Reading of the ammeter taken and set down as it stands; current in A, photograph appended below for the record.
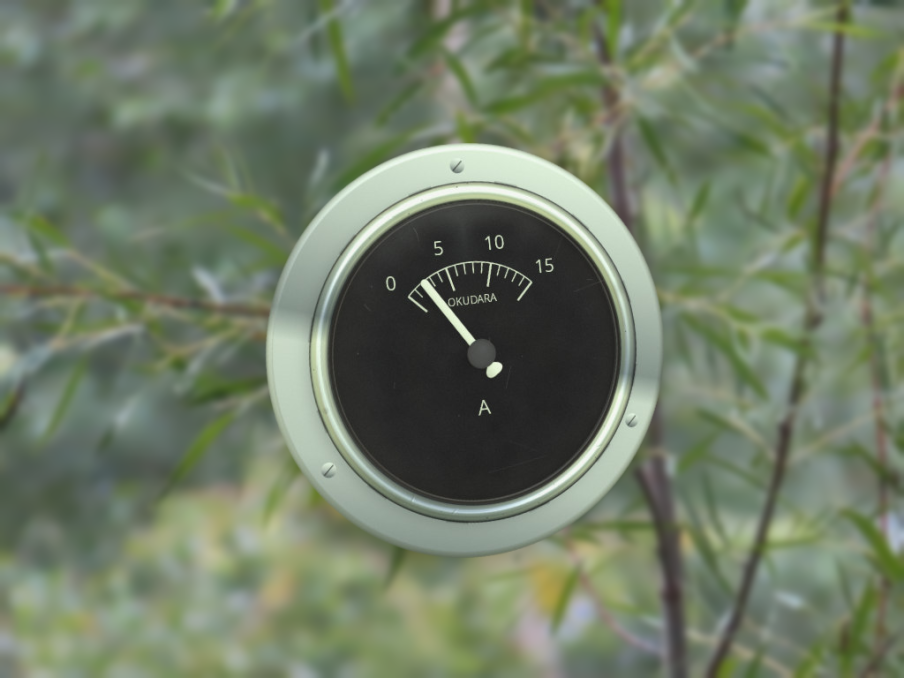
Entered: 2 A
